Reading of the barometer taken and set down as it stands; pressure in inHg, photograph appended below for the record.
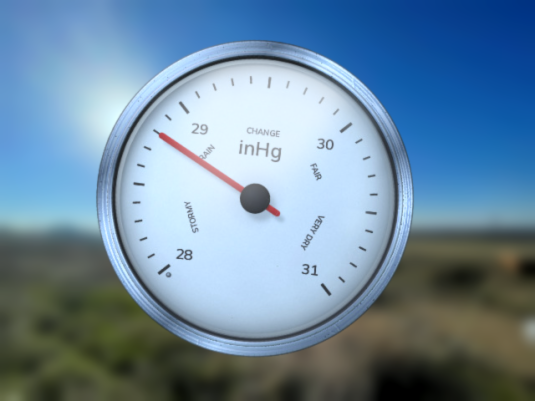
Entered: 28.8 inHg
